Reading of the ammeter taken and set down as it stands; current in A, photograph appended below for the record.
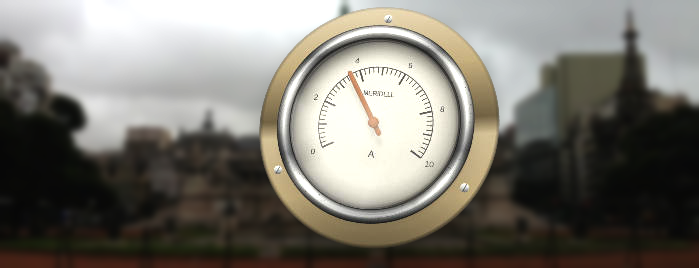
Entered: 3.6 A
